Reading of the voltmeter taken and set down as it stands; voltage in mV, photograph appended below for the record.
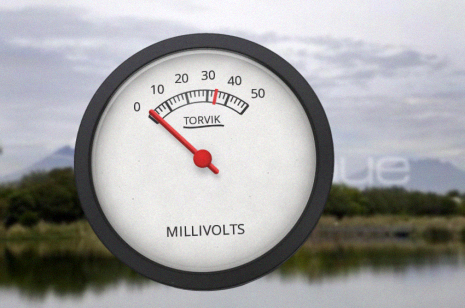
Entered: 2 mV
